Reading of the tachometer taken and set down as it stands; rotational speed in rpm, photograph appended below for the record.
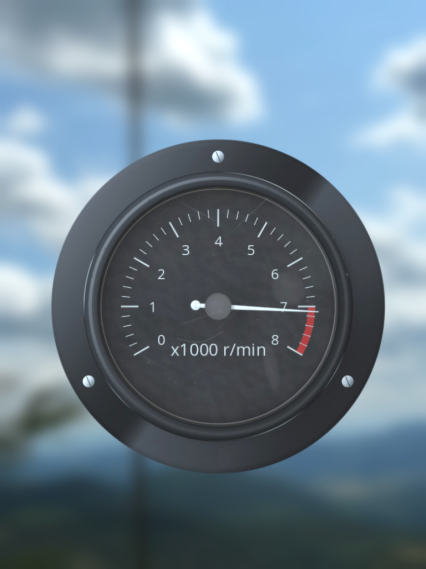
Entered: 7100 rpm
